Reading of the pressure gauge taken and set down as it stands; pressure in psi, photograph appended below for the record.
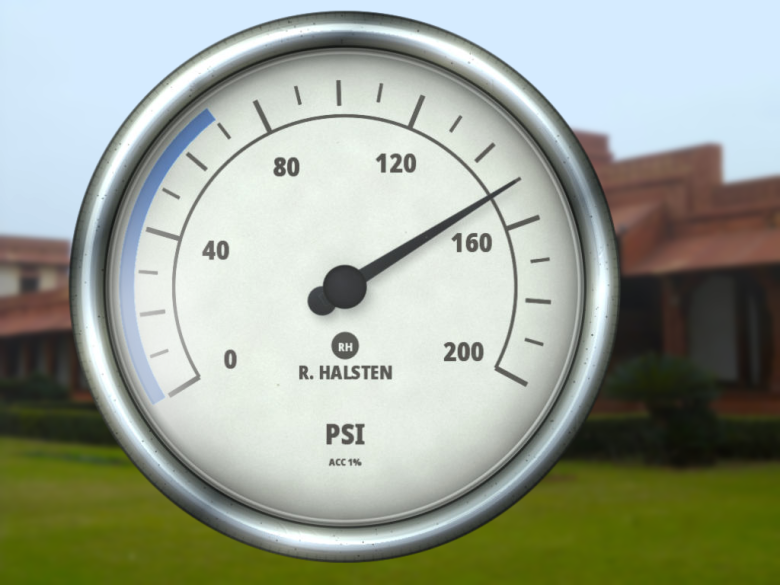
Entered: 150 psi
